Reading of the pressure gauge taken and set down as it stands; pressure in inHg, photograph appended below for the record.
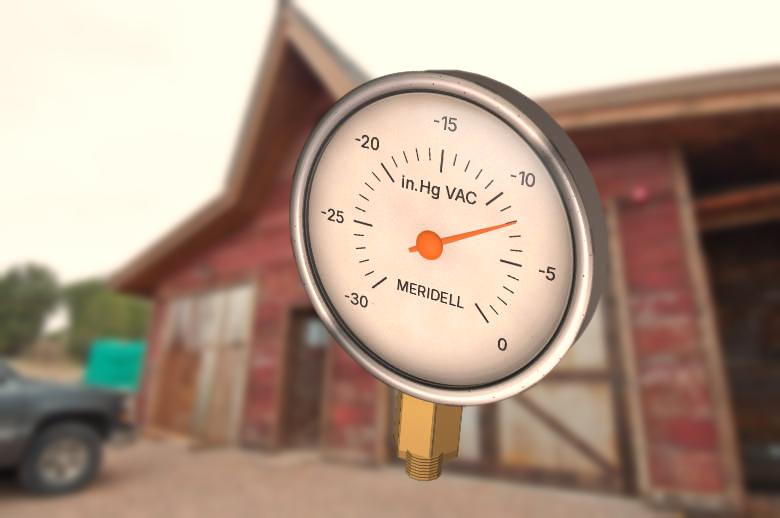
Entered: -8 inHg
